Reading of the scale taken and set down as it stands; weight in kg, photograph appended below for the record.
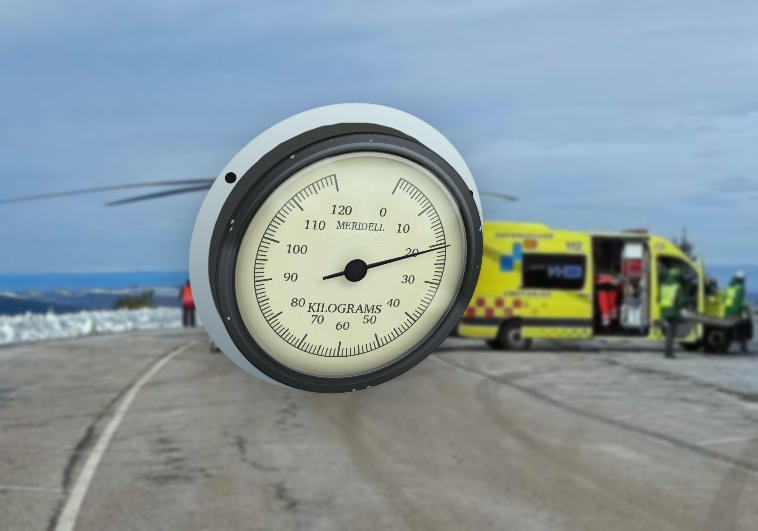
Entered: 20 kg
